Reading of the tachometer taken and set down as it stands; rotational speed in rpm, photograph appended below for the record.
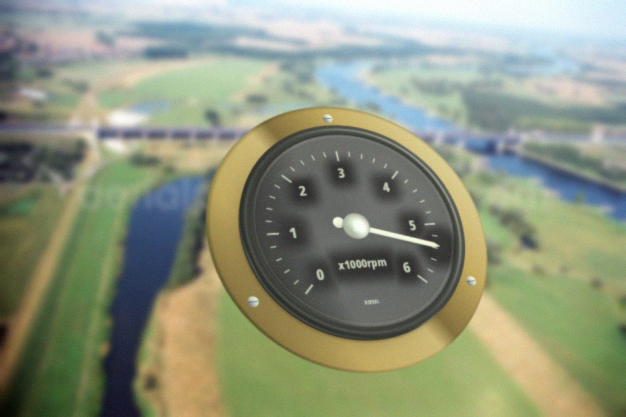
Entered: 5400 rpm
